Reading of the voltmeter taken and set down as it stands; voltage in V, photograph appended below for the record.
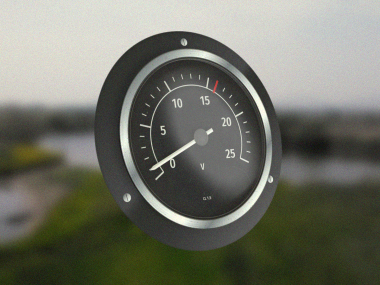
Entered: 1 V
